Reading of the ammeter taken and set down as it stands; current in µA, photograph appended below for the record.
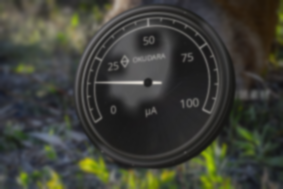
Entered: 15 µA
